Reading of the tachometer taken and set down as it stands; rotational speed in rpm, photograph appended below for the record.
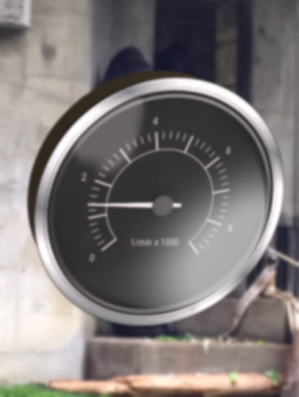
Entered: 1400 rpm
